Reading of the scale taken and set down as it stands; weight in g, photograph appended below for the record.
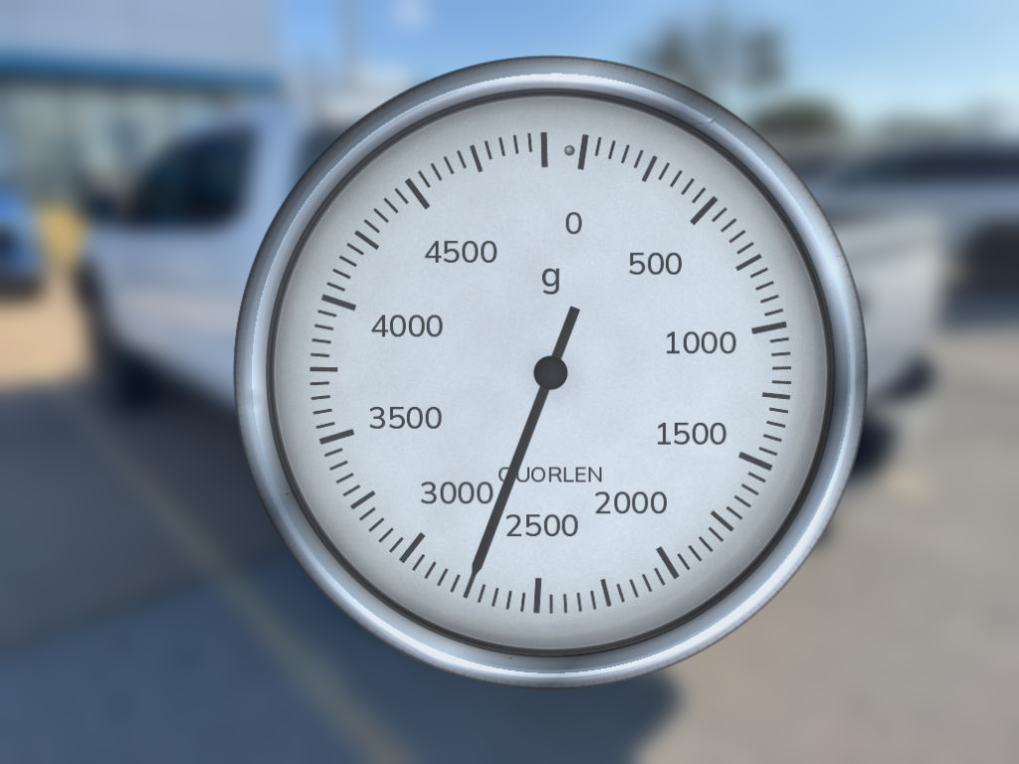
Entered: 2750 g
